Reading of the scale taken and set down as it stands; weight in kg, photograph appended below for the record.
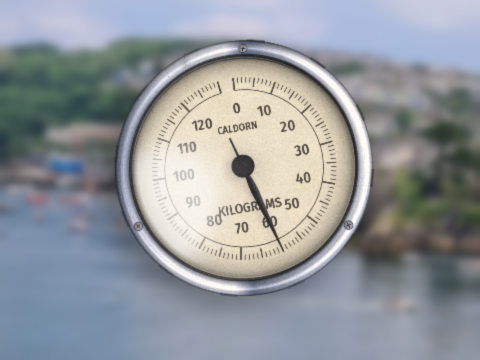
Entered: 60 kg
